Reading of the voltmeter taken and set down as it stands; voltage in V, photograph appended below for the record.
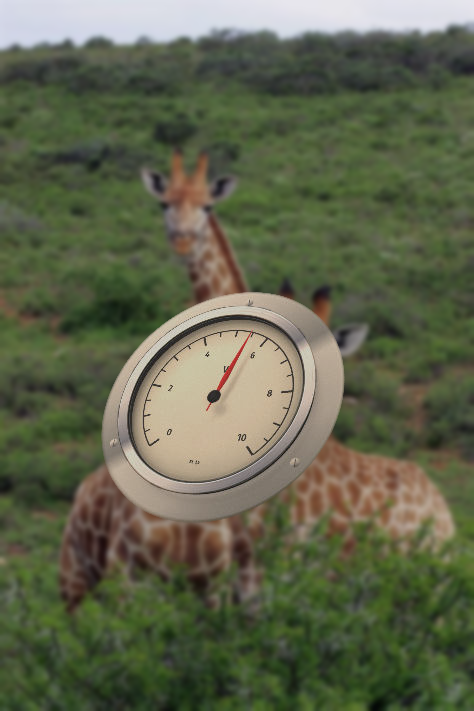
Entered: 5.5 V
